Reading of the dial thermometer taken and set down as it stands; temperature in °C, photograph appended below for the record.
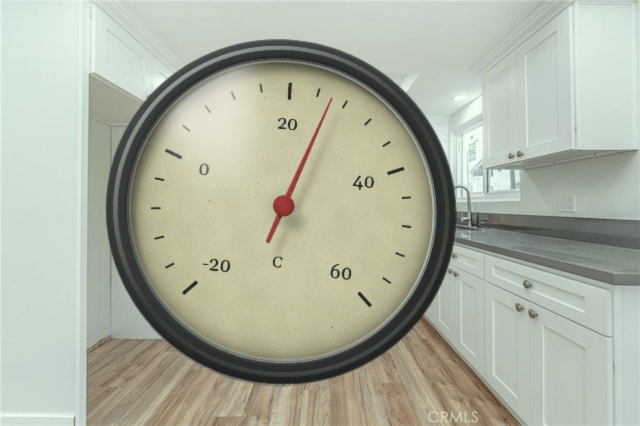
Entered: 26 °C
